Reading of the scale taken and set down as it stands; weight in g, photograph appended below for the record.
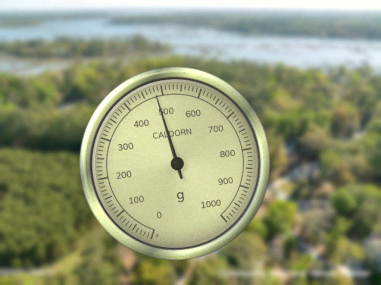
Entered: 480 g
